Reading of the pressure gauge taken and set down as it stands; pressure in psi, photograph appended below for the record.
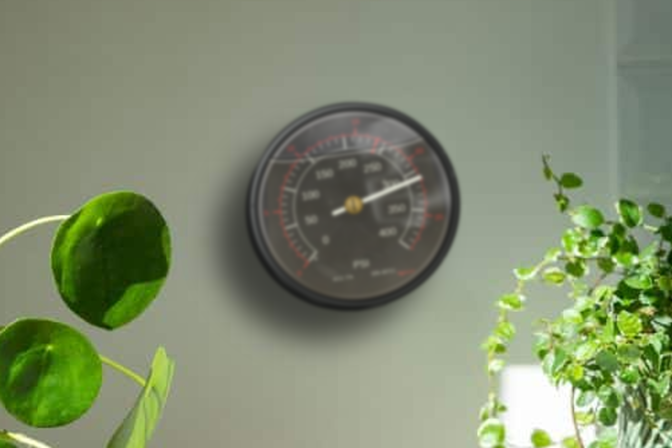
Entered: 310 psi
